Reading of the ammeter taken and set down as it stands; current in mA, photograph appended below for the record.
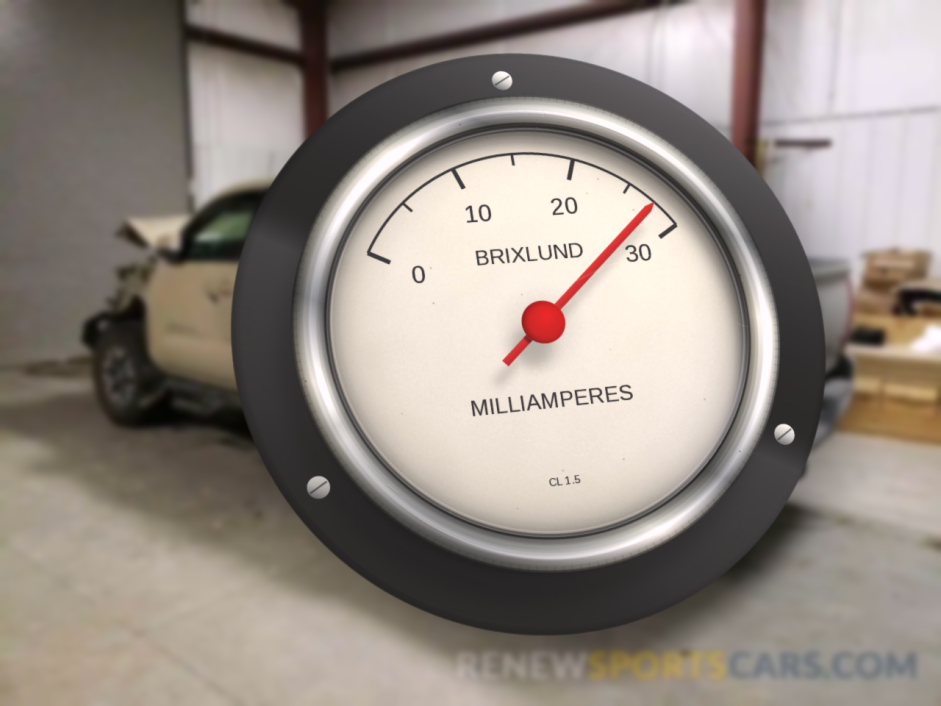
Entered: 27.5 mA
